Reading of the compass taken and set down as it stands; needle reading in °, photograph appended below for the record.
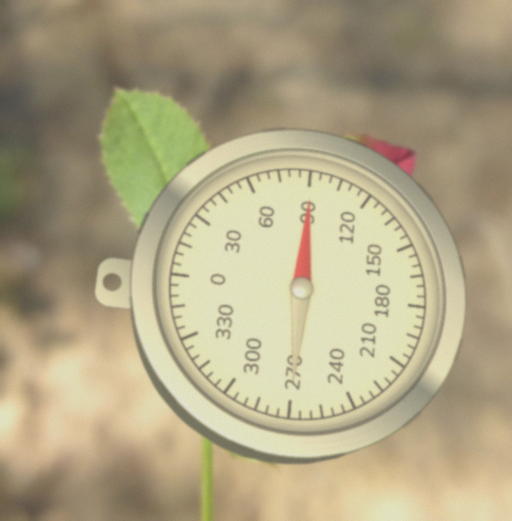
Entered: 90 °
